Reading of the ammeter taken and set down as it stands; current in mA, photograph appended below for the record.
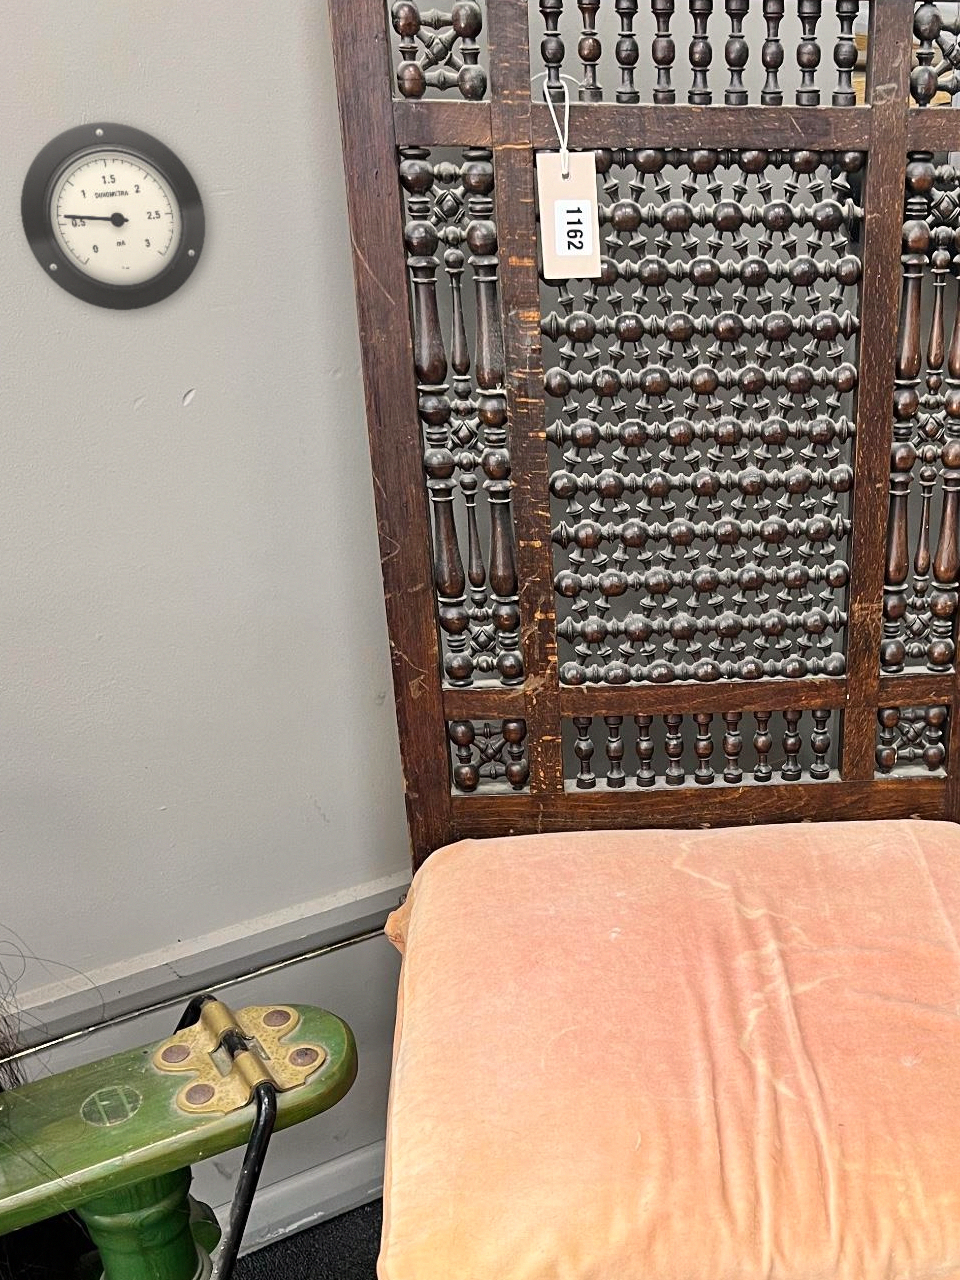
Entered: 0.6 mA
